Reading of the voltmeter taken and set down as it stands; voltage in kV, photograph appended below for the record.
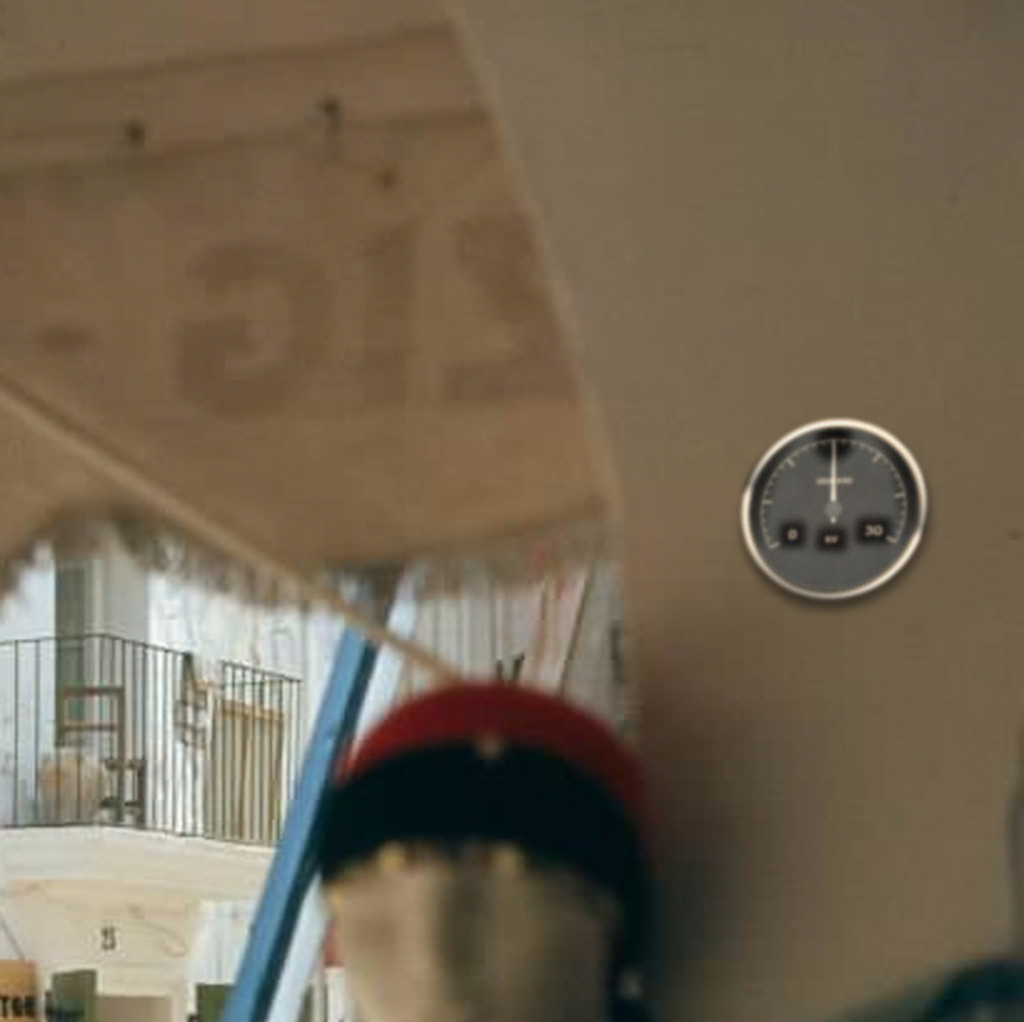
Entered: 15 kV
